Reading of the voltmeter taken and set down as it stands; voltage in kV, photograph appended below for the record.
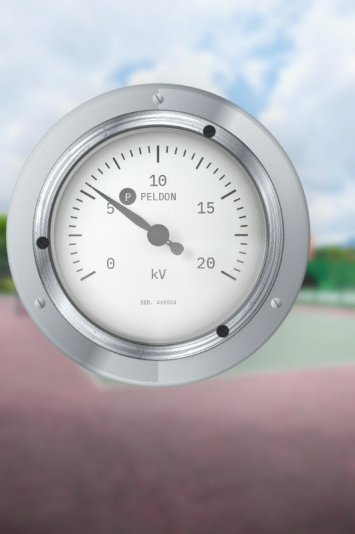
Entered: 5.5 kV
